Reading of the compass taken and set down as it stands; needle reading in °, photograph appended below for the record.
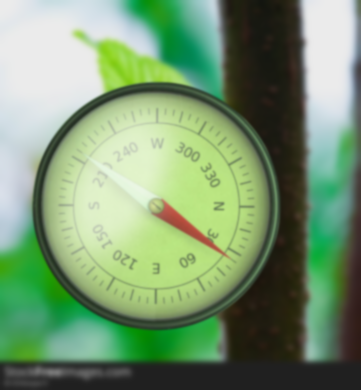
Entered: 35 °
